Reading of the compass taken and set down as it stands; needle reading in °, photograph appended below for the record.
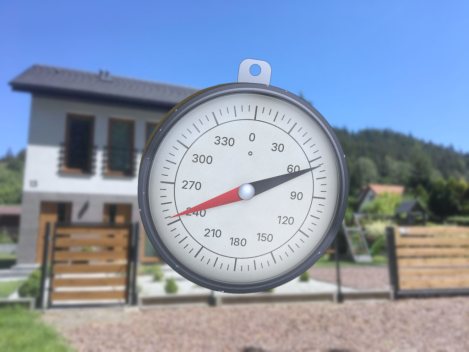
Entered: 245 °
